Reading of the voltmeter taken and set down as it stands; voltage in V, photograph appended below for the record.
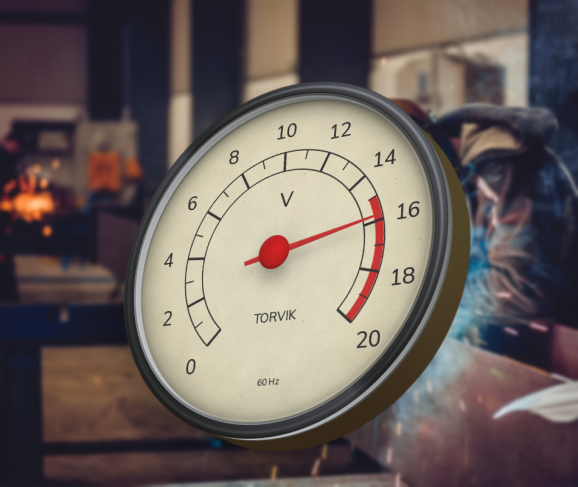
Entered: 16 V
